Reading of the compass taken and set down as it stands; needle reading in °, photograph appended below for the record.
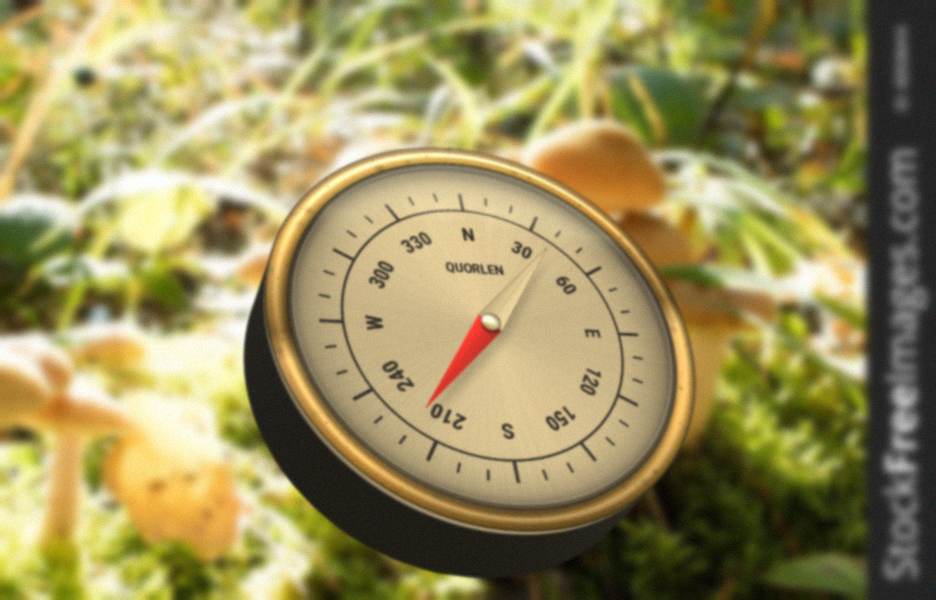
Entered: 220 °
